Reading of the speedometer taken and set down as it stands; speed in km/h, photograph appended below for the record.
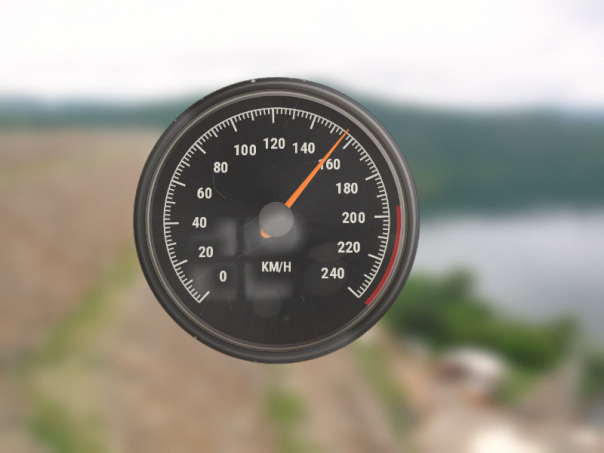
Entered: 156 km/h
